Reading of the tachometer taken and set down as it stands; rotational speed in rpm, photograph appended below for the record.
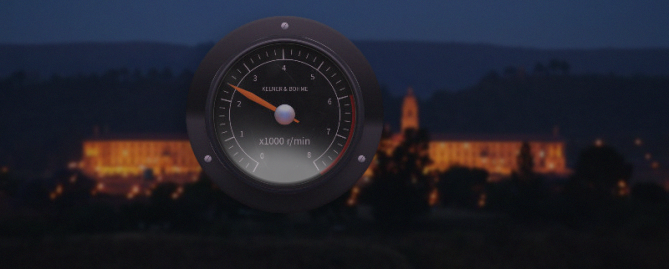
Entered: 2400 rpm
